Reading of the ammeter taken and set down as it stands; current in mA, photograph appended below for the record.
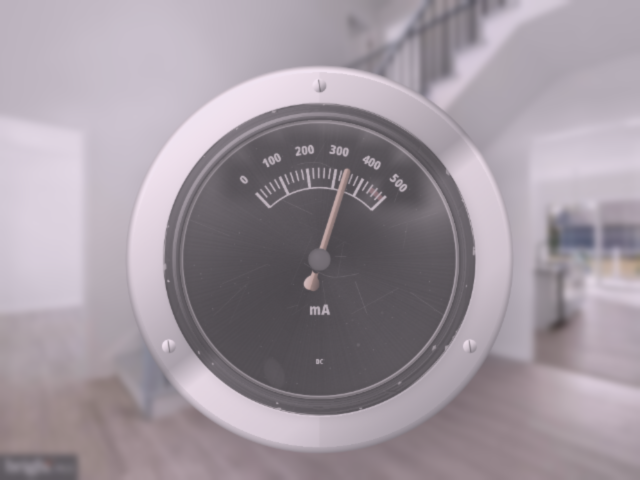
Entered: 340 mA
